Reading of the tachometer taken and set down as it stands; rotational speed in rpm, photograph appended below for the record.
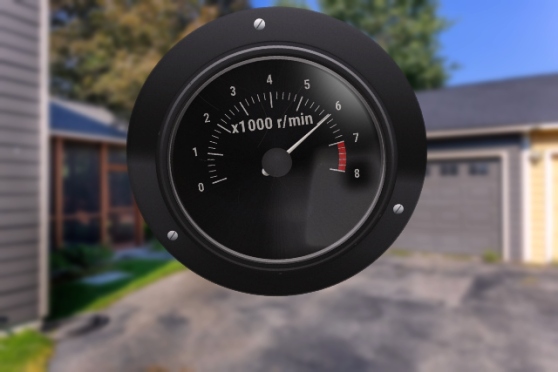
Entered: 6000 rpm
